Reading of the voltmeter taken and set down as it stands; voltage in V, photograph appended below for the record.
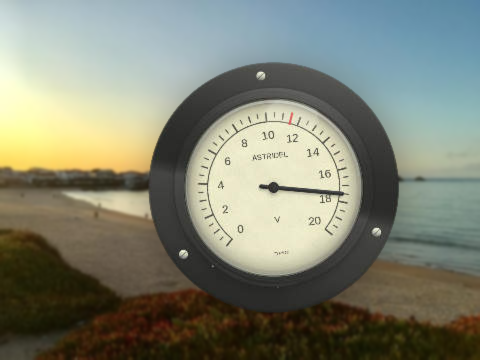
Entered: 17.5 V
